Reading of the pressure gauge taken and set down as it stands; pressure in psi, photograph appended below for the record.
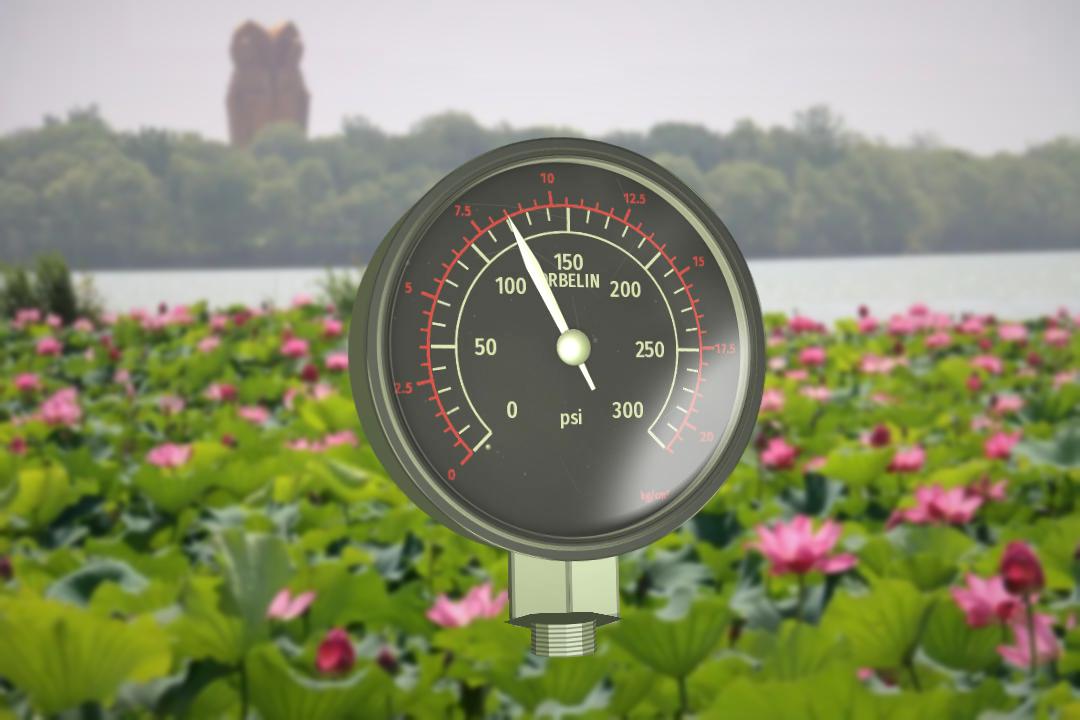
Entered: 120 psi
